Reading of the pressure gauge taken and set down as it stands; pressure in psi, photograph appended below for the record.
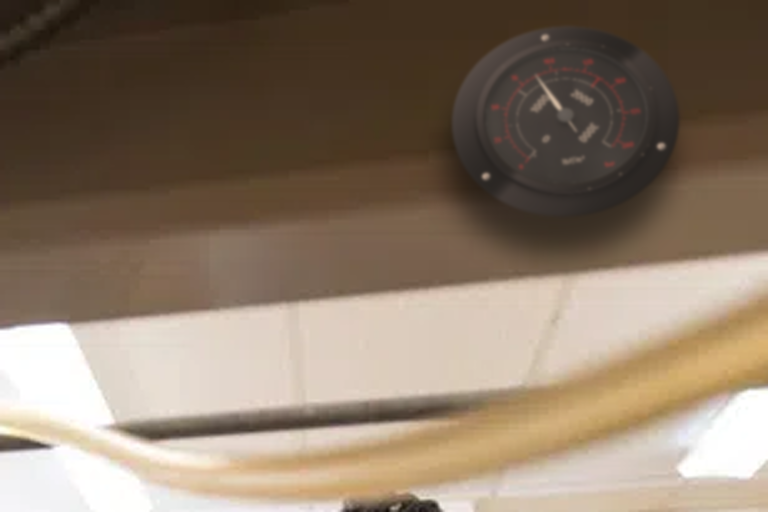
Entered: 1250 psi
